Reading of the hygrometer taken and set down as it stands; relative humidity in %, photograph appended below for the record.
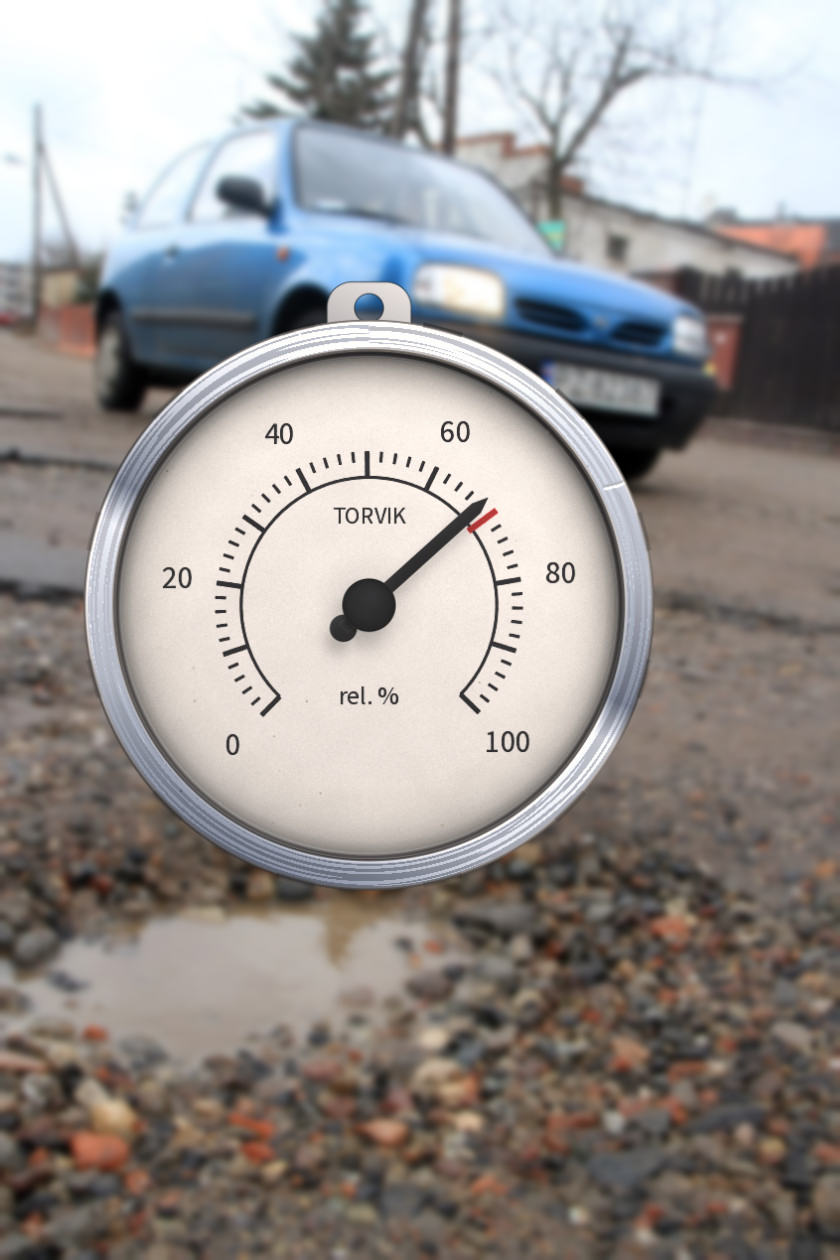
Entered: 68 %
